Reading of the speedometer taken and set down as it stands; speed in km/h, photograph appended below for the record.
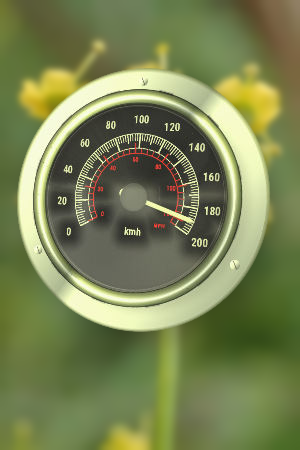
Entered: 190 km/h
